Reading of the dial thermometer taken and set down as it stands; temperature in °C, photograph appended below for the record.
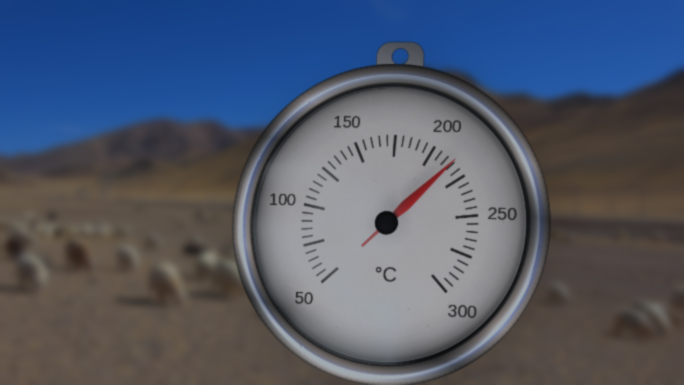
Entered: 215 °C
